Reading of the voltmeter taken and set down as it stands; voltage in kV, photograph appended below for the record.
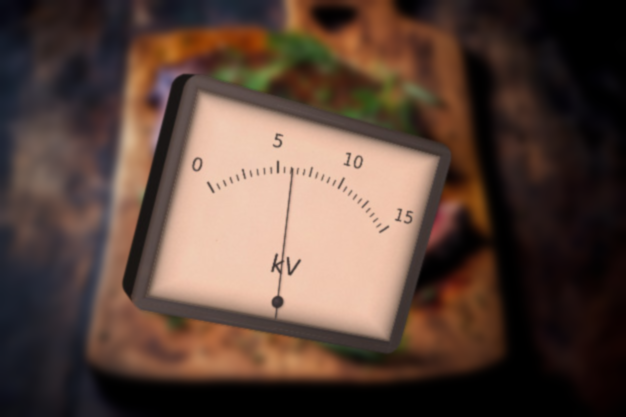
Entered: 6 kV
